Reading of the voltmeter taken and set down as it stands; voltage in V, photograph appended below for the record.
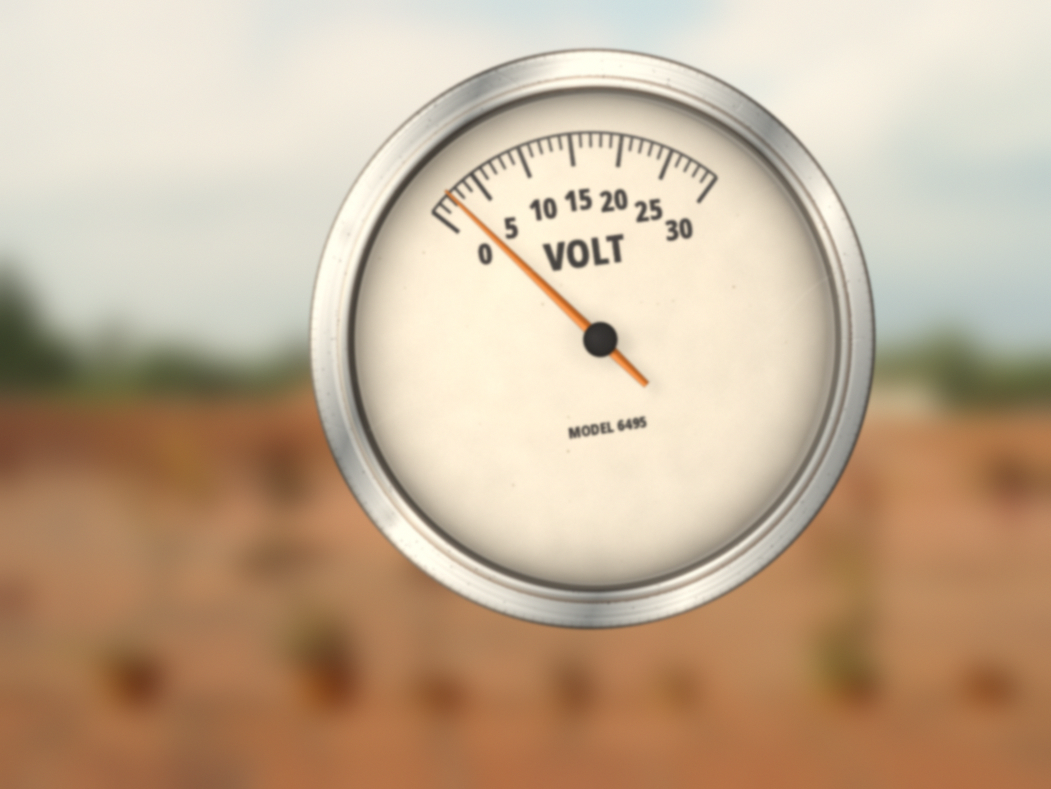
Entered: 2 V
